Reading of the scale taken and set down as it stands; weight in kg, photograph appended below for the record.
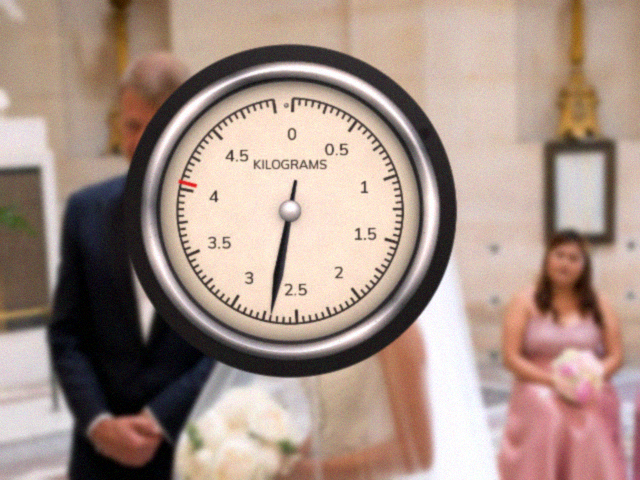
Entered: 2.7 kg
